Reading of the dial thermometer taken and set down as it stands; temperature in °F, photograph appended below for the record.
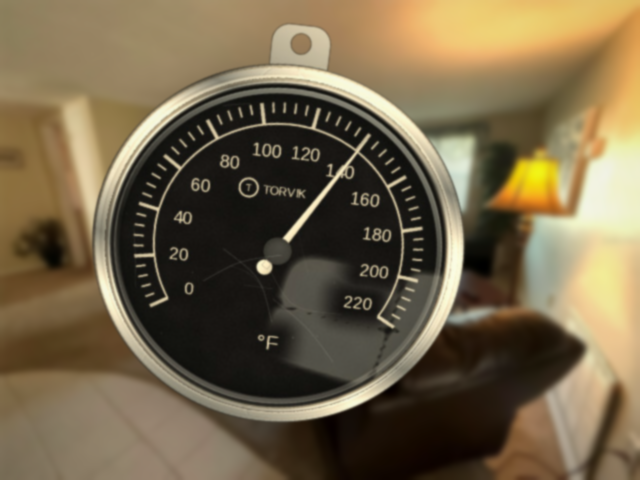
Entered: 140 °F
